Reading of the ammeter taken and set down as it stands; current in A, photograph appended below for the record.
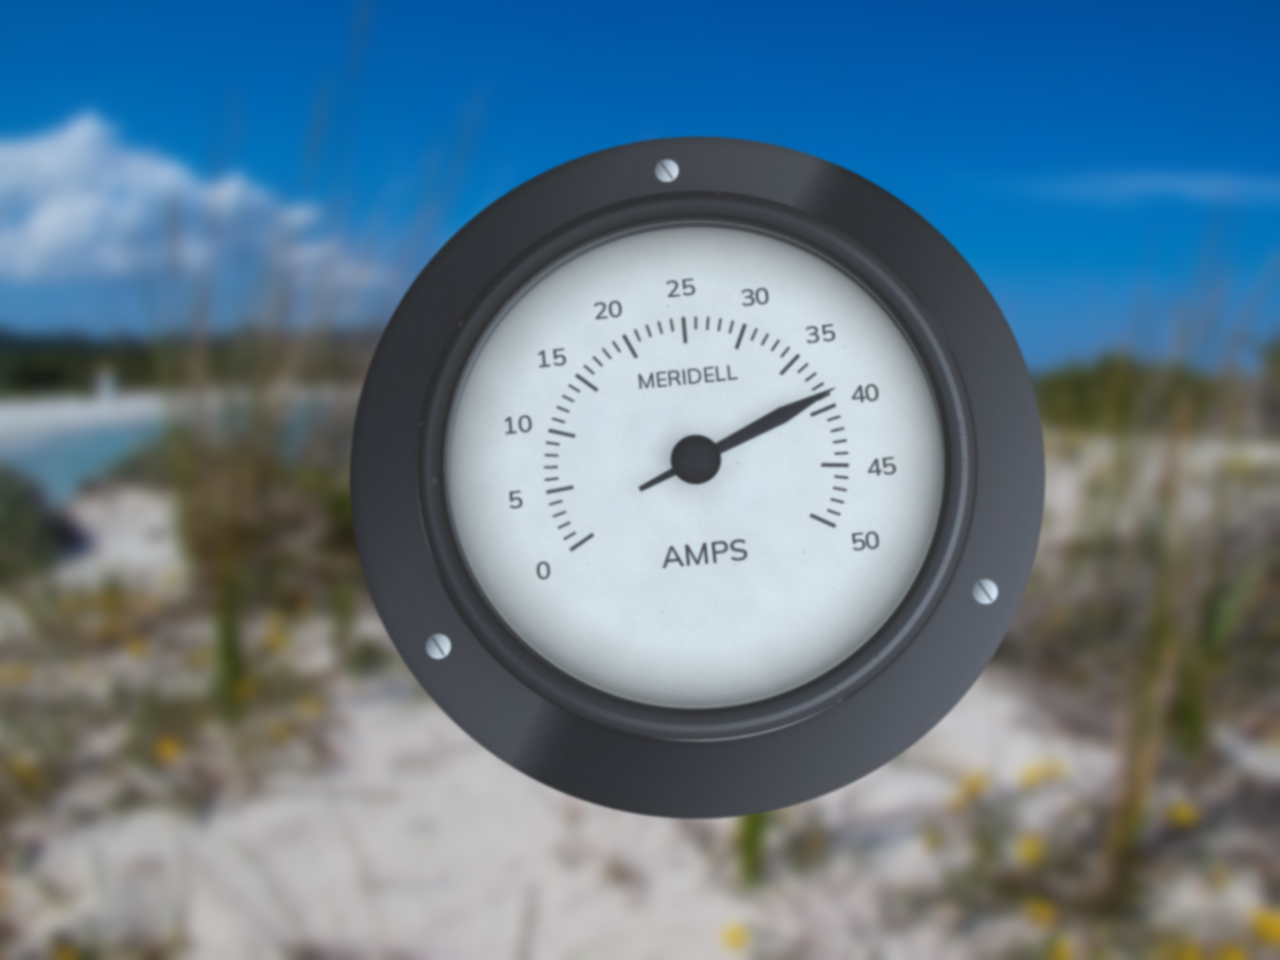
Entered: 39 A
